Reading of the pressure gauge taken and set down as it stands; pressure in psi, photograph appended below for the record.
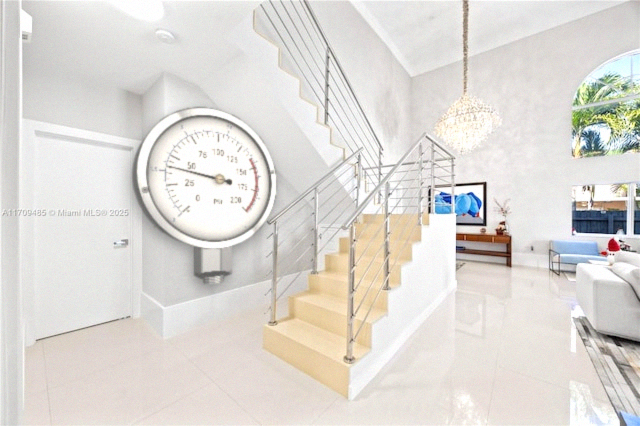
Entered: 40 psi
